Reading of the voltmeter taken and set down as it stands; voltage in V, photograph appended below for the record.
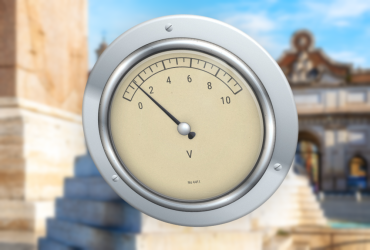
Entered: 1.5 V
